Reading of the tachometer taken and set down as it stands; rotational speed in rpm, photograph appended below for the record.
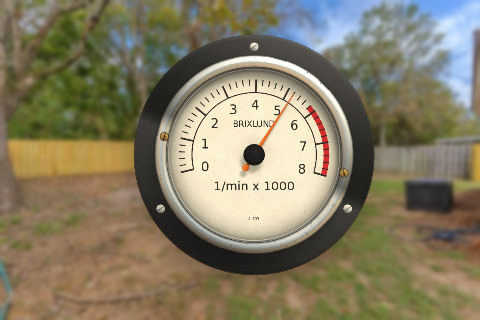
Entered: 5200 rpm
